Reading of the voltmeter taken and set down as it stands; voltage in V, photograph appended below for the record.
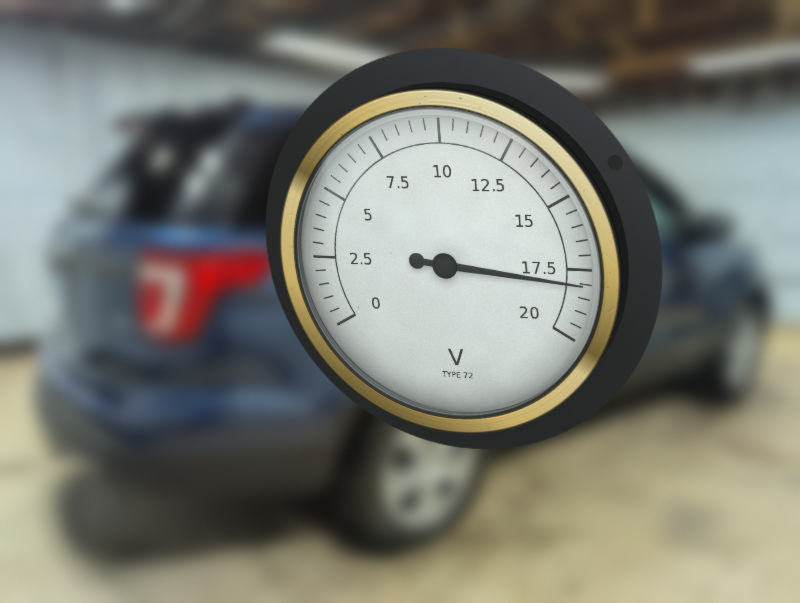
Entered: 18 V
